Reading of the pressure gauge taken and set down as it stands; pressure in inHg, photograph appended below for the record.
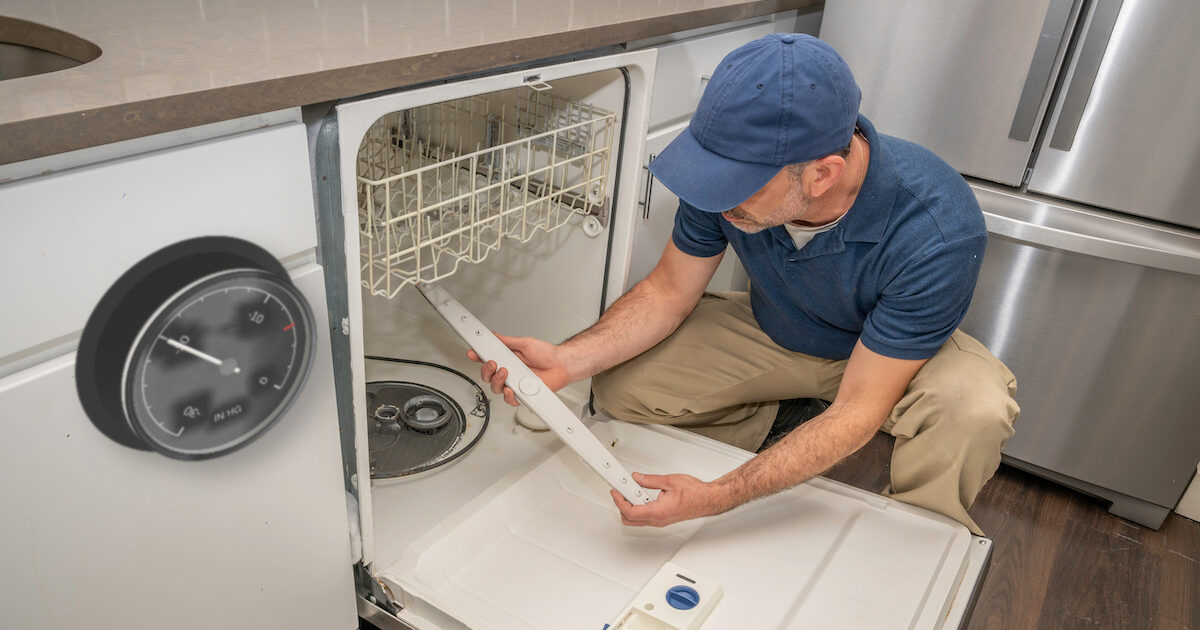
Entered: -20 inHg
